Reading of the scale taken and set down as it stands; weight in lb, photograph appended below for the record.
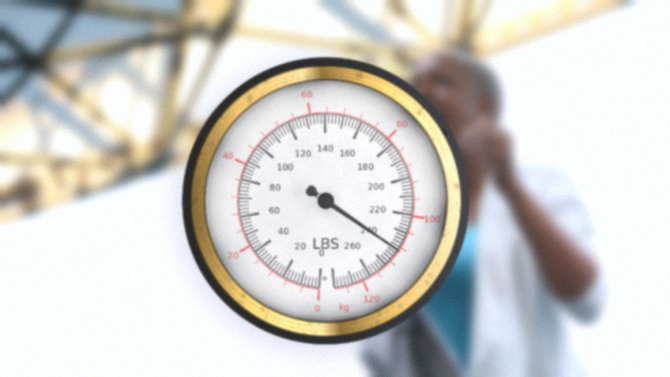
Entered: 240 lb
